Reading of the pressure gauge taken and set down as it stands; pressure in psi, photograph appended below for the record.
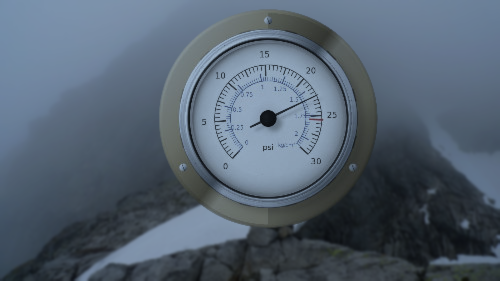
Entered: 22.5 psi
